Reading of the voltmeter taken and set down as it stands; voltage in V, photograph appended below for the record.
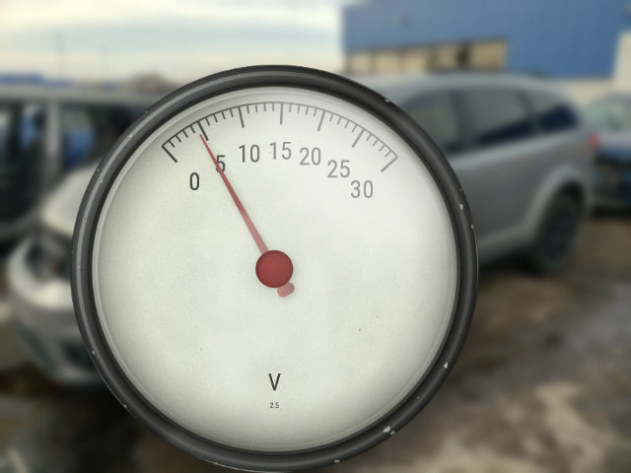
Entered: 4.5 V
